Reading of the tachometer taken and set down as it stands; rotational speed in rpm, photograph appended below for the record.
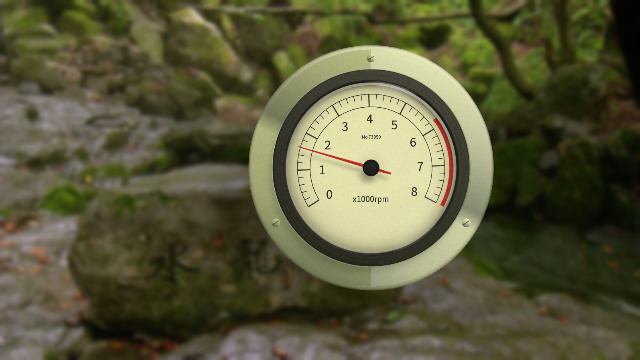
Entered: 1600 rpm
